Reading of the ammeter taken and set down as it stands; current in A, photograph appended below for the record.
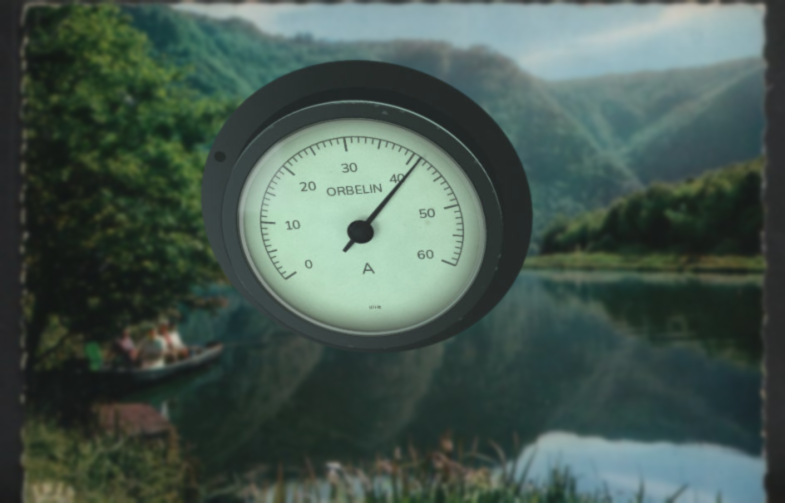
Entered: 41 A
